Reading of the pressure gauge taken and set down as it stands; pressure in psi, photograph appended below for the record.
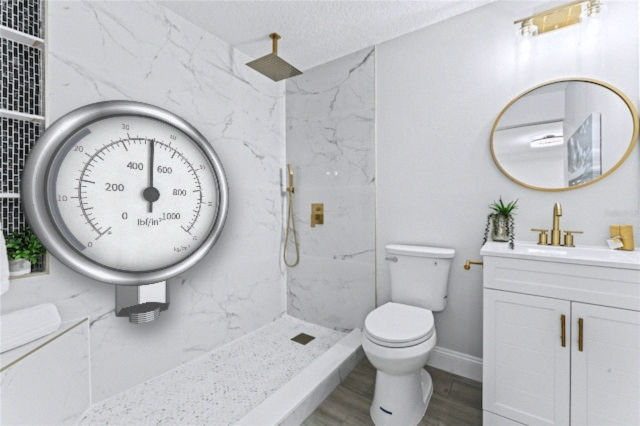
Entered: 500 psi
